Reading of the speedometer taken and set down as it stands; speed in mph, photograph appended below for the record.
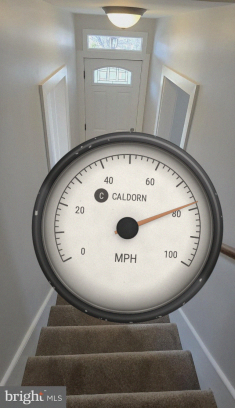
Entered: 78 mph
